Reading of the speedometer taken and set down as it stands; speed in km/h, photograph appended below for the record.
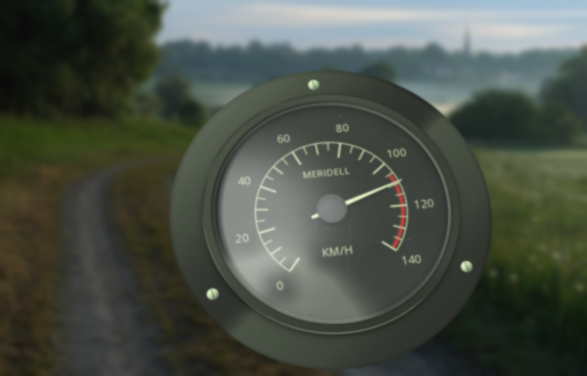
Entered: 110 km/h
